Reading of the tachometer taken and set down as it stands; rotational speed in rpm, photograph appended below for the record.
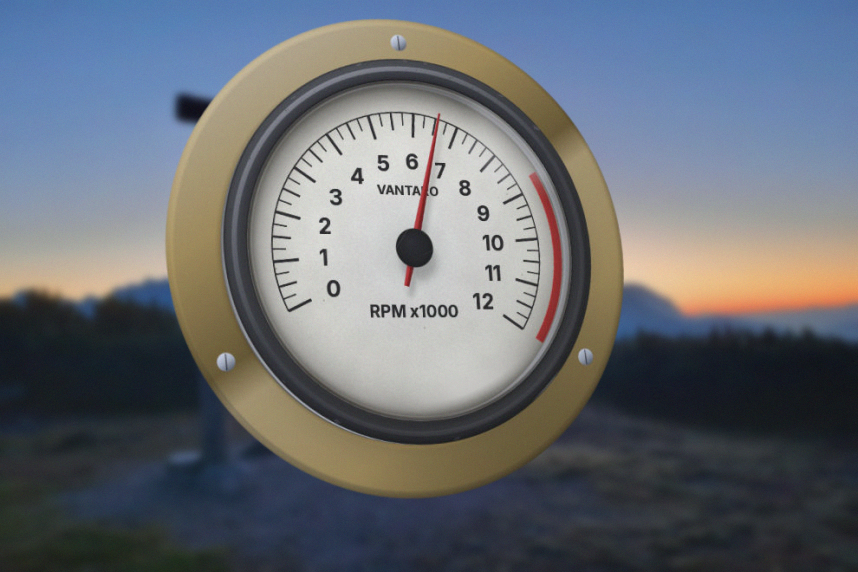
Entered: 6500 rpm
